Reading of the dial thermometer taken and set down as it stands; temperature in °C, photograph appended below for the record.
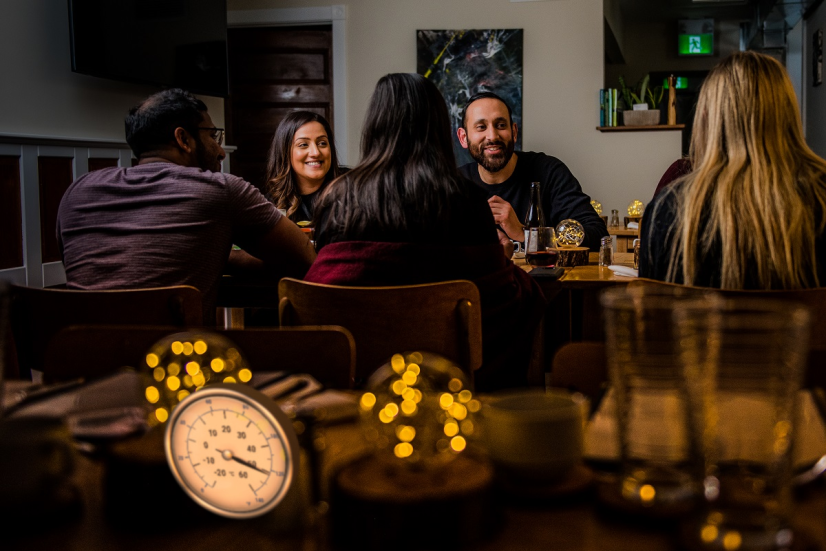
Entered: 50 °C
